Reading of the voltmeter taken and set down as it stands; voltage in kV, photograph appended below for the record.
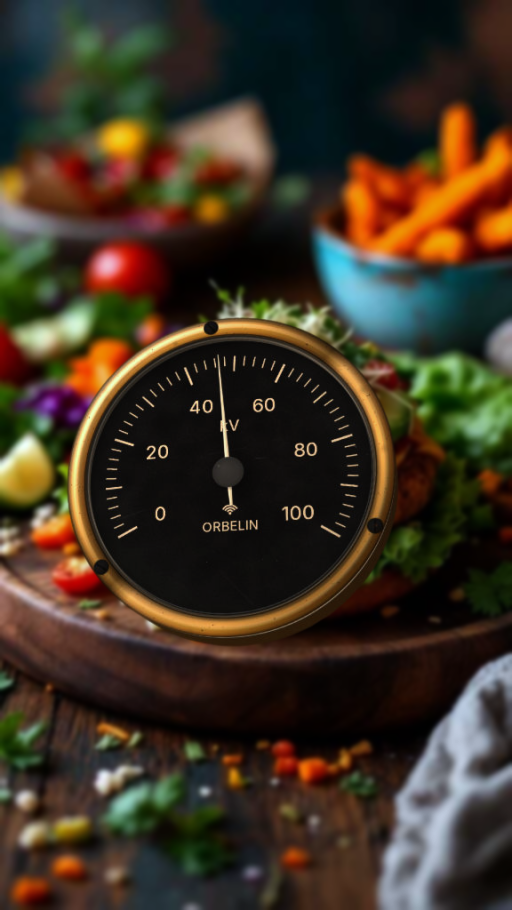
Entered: 47 kV
